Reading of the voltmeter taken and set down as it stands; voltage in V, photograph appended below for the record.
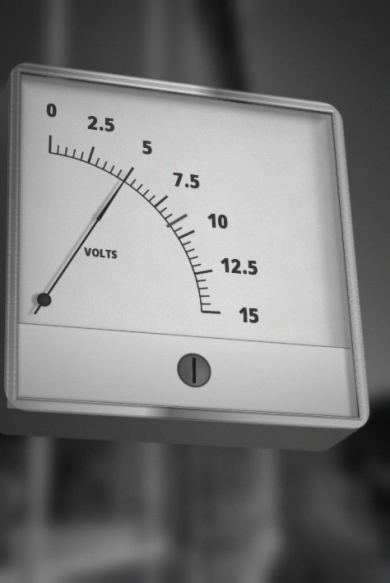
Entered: 5 V
